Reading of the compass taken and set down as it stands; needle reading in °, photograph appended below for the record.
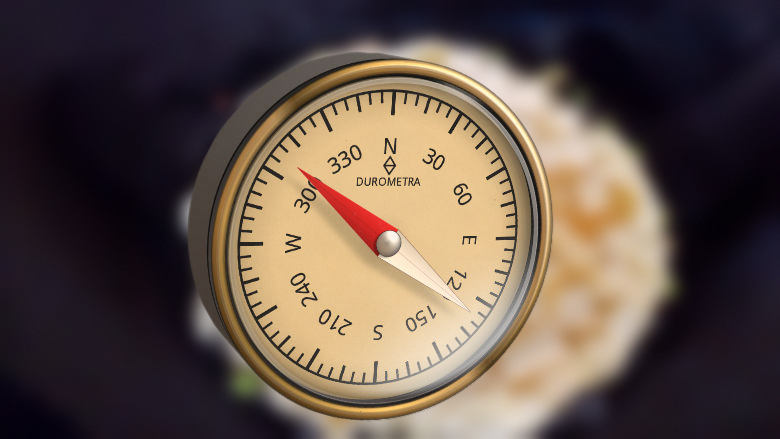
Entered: 307.5 °
